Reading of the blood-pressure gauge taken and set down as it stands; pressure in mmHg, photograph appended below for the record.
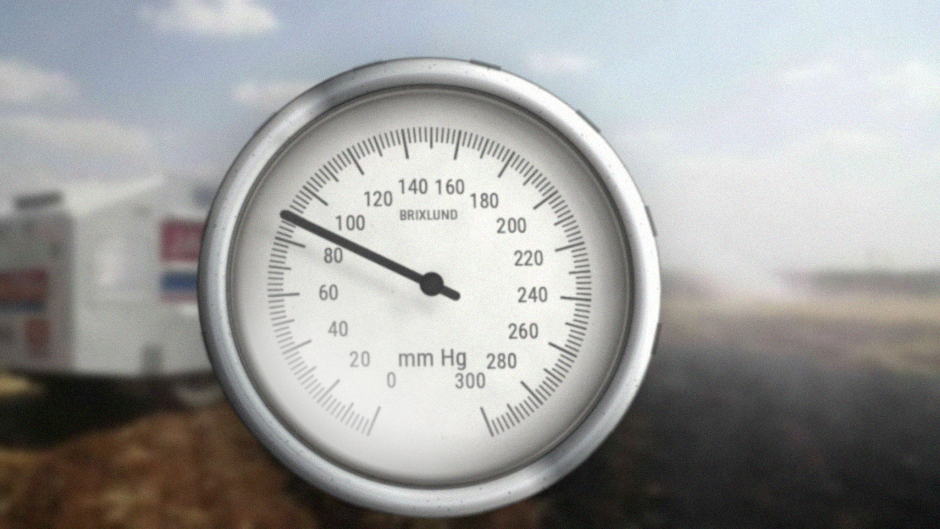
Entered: 88 mmHg
